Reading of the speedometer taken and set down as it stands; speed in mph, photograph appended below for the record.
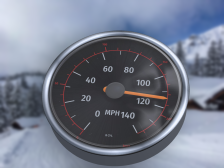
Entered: 115 mph
